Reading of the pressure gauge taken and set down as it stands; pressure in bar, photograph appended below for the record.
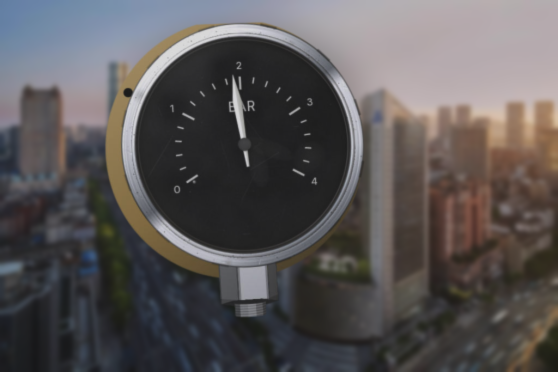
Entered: 1.9 bar
